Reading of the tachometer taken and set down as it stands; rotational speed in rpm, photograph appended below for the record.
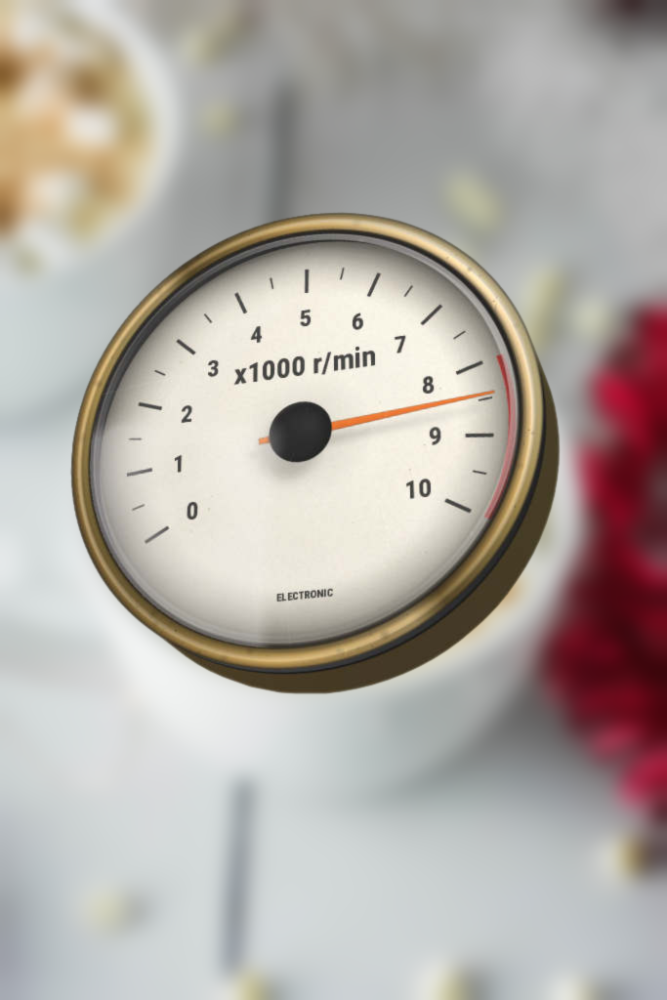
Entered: 8500 rpm
